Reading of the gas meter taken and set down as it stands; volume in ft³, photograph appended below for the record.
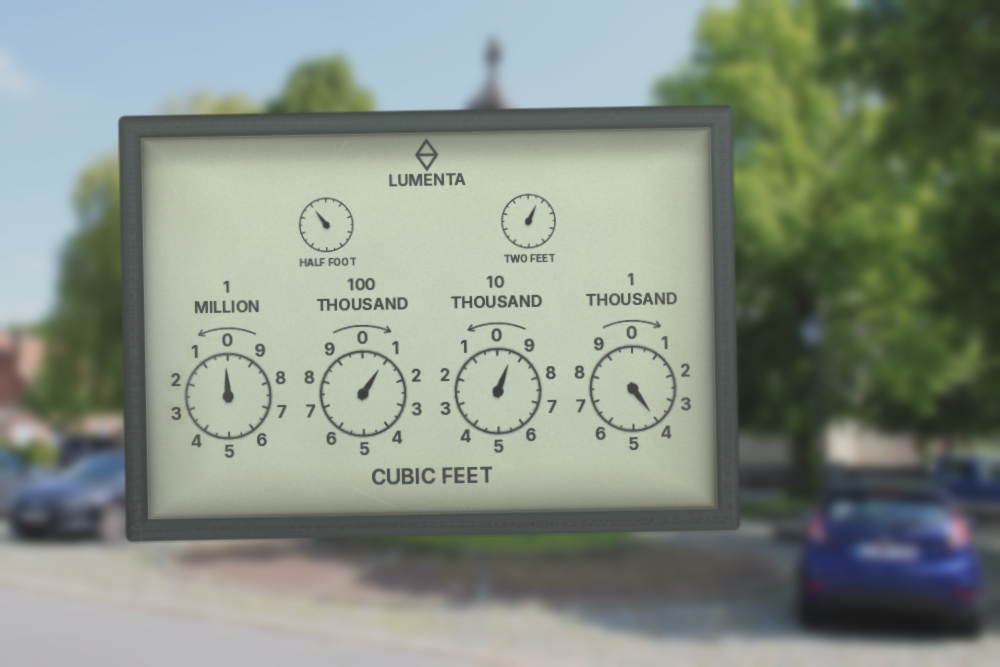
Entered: 9400 ft³
